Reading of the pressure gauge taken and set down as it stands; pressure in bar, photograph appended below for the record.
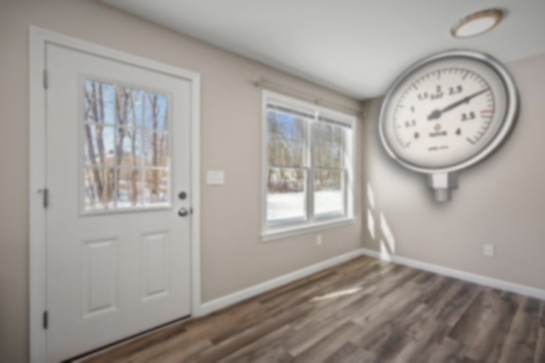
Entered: 3 bar
